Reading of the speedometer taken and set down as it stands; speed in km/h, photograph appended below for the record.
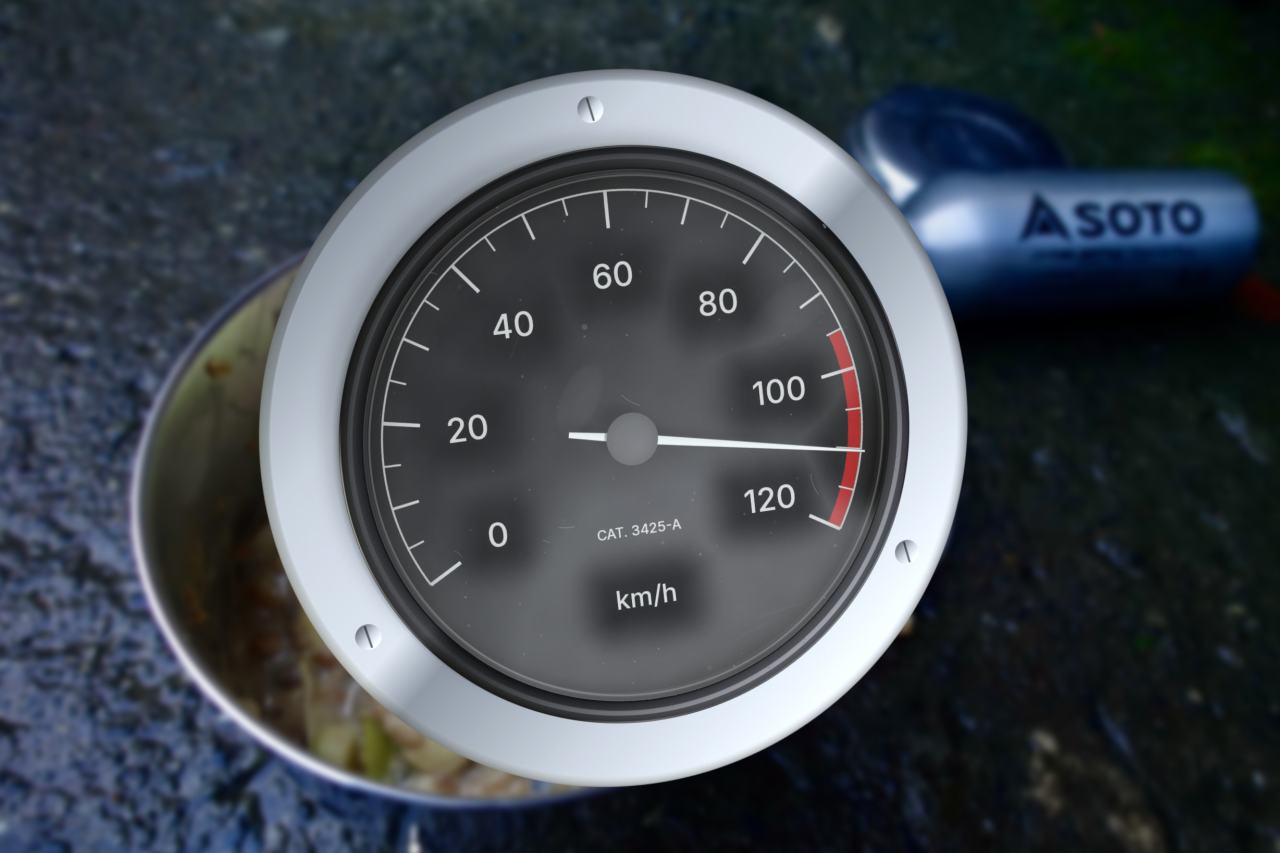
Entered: 110 km/h
